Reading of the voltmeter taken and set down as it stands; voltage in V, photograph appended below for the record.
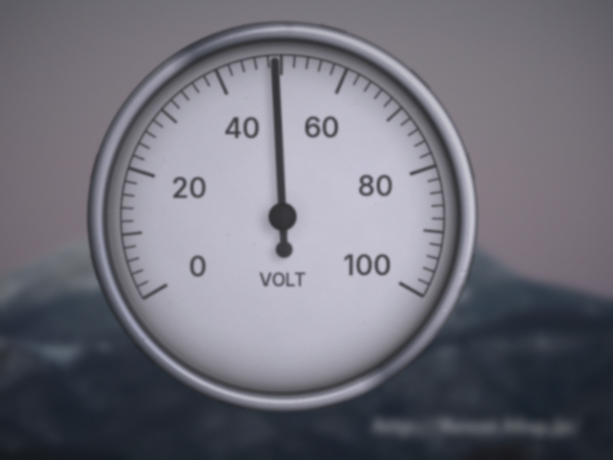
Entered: 49 V
